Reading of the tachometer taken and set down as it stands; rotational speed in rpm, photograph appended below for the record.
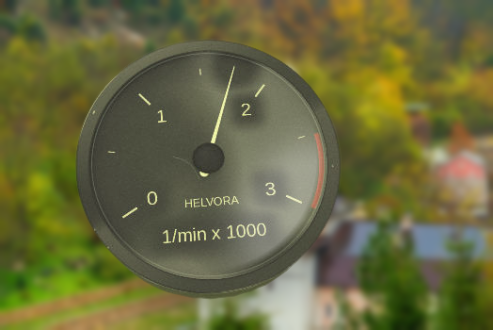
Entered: 1750 rpm
